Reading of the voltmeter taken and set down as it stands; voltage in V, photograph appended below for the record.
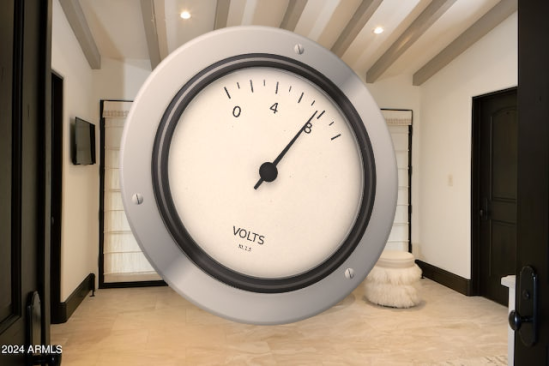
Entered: 7.5 V
